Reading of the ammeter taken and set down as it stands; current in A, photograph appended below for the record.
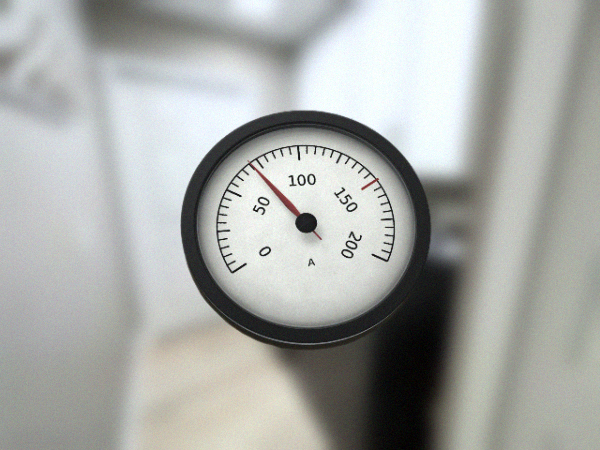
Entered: 70 A
